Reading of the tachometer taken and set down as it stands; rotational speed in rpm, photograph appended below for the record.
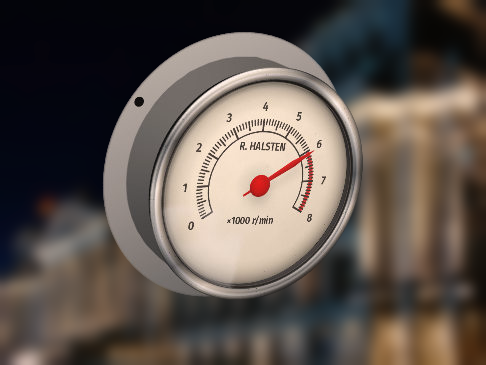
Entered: 6000 rpm
